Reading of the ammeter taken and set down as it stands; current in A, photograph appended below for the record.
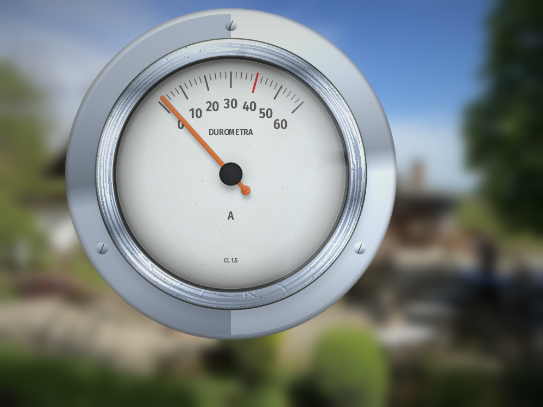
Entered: 2 A
